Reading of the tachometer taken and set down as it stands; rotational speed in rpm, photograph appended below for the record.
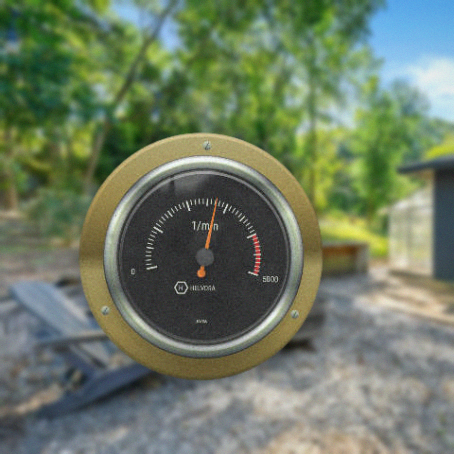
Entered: 2700 rpm
